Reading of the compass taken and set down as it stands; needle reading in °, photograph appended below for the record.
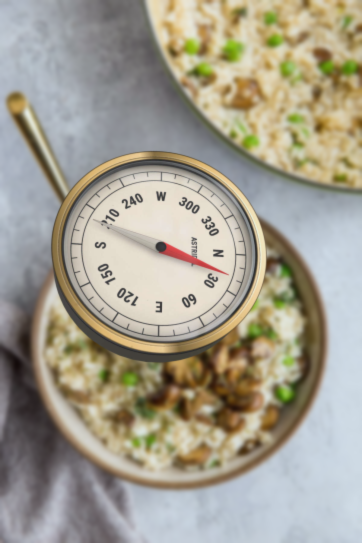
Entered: 20 °
